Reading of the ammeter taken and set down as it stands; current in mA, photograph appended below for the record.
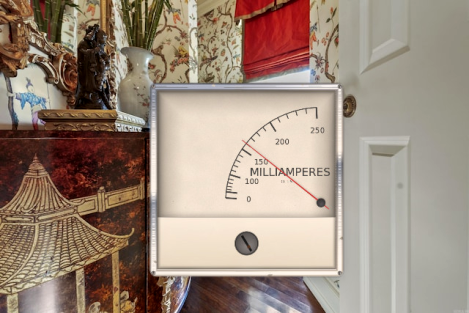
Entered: 160 mA
